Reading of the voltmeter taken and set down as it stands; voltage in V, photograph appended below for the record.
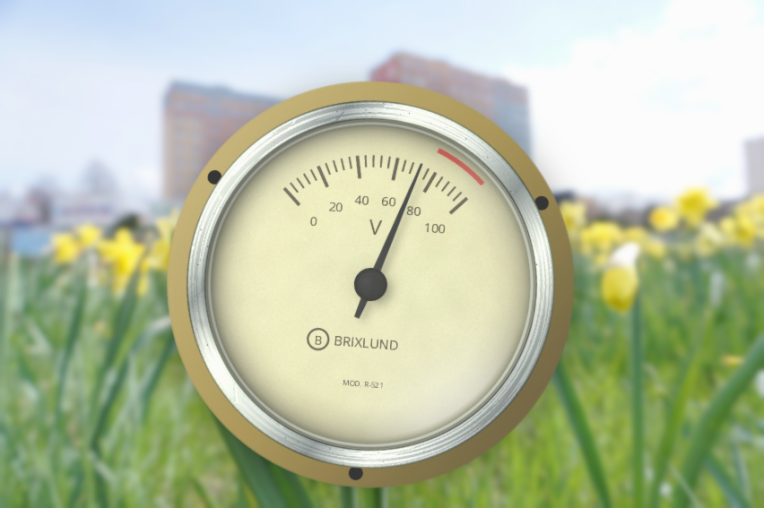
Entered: 72 V
